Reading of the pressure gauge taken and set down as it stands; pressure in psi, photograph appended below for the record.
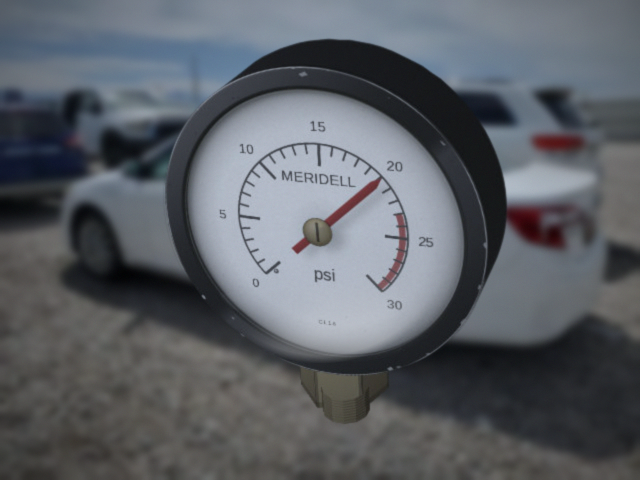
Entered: 20 psi
